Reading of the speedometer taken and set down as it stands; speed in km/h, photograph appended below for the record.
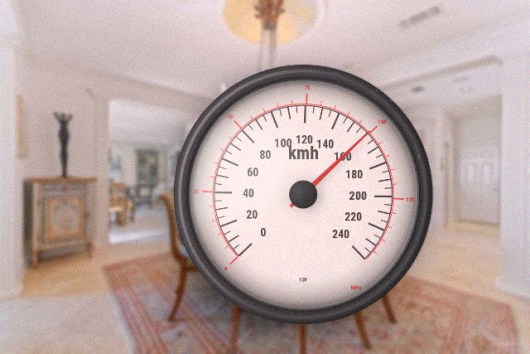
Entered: 160 km/h
